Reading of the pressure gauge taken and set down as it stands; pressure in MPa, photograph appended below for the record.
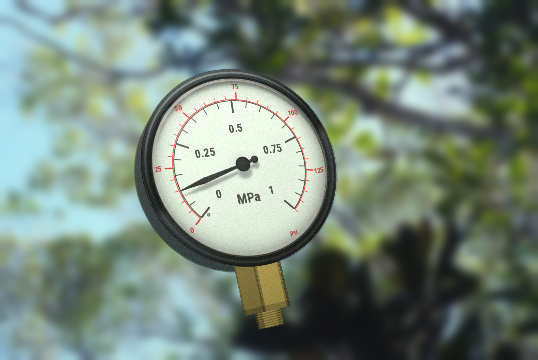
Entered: 0.1 MPa
